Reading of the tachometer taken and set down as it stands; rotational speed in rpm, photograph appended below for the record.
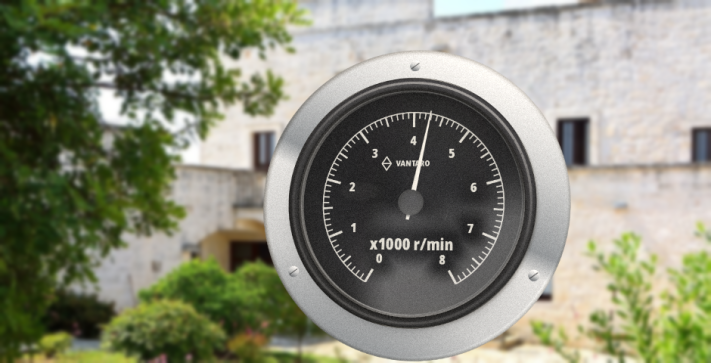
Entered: 4300 rpm
